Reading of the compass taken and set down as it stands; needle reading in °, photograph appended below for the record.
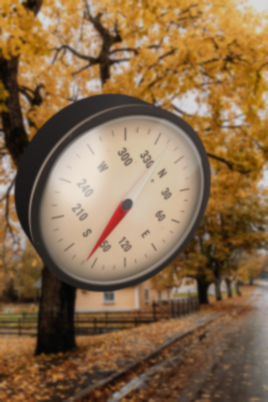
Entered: 160 °
